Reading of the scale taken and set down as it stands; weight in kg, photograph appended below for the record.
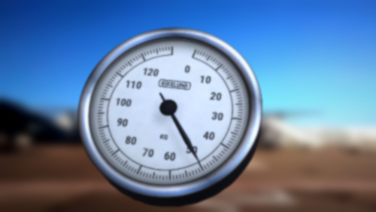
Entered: 50 kg
